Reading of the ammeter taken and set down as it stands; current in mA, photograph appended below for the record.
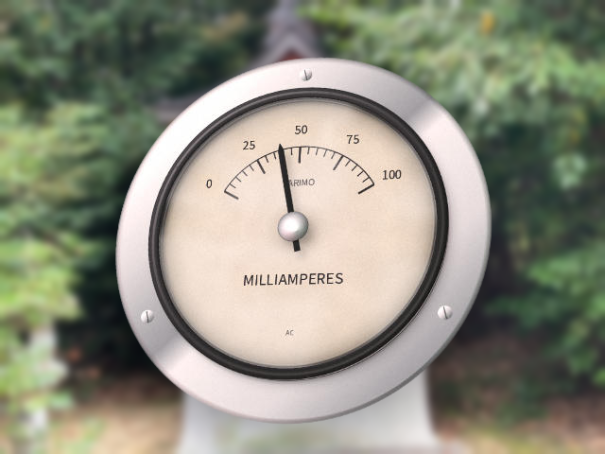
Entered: 40 mA
